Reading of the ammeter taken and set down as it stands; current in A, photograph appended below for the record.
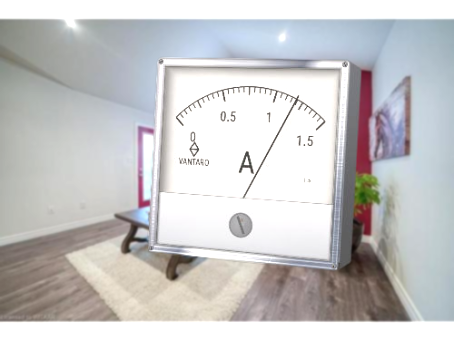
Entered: 1.2 A
